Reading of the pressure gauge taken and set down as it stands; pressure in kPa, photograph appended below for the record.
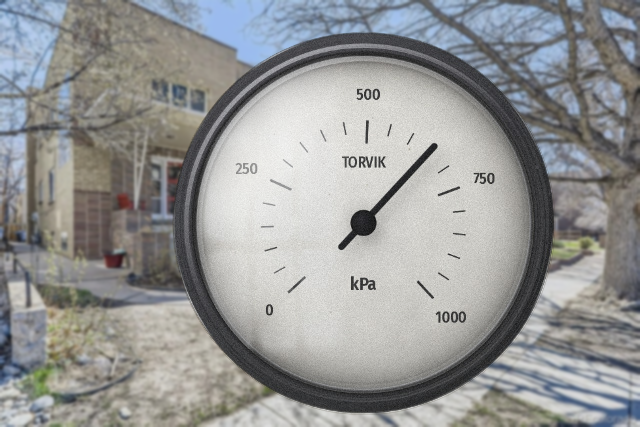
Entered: 650 kPa
